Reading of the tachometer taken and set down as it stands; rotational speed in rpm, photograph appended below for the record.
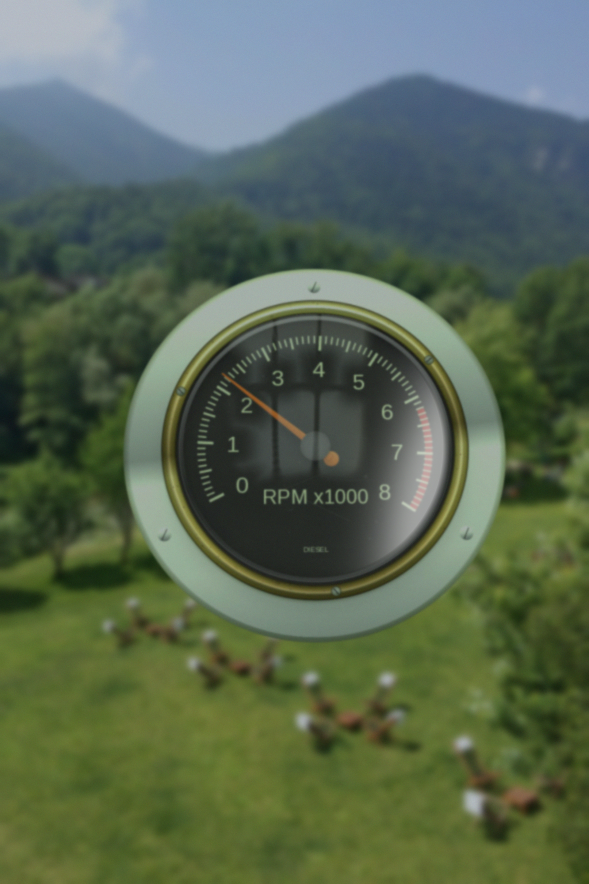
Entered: 2200 rpm
